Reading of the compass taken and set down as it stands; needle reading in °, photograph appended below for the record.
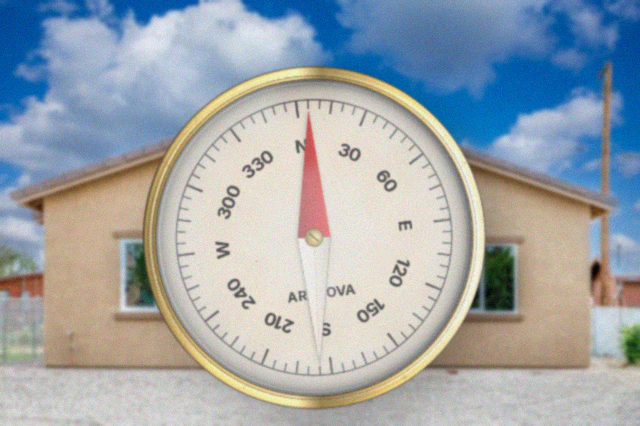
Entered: 5 °
